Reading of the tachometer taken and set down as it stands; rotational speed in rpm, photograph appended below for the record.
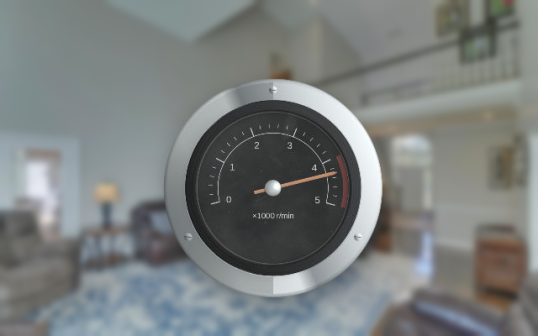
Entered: 4300 rpm
